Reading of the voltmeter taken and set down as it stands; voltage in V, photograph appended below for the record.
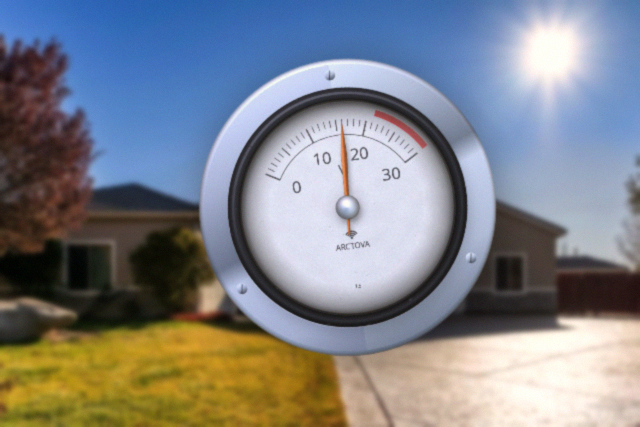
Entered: 16 V
